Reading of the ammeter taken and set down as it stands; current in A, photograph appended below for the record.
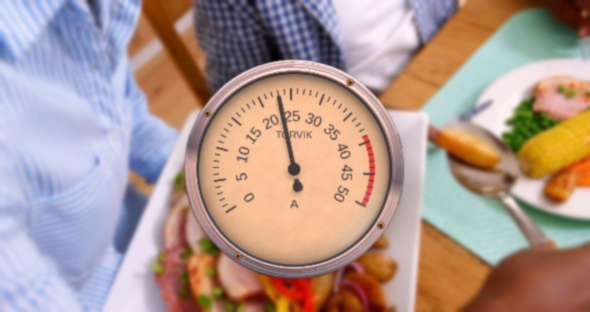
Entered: 23 A
